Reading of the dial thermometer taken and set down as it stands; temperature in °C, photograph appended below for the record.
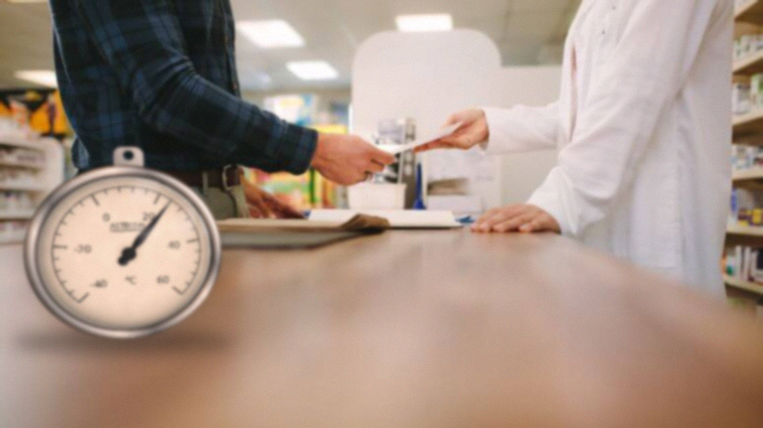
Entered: 24 °C
